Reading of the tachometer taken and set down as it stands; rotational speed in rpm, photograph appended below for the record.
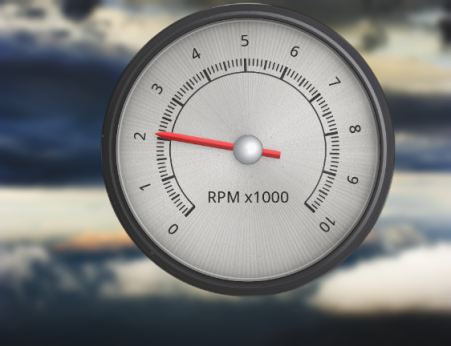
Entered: 2100 rpm
